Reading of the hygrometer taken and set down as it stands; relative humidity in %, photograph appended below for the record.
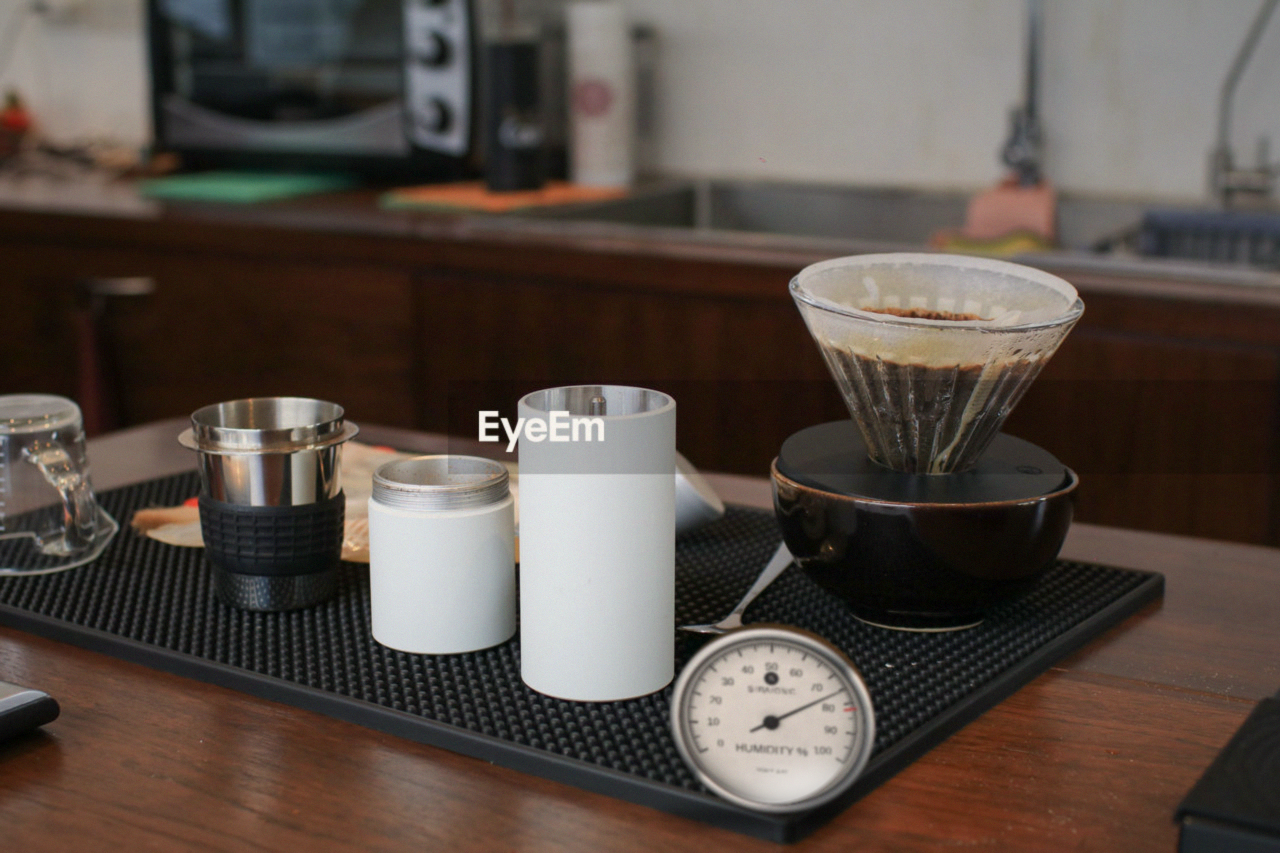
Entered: 75 %
